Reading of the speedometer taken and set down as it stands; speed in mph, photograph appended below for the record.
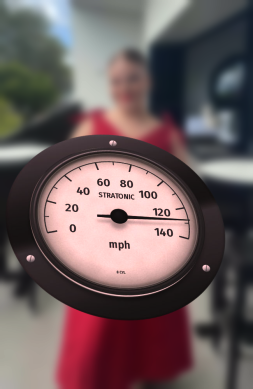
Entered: 130 mph
